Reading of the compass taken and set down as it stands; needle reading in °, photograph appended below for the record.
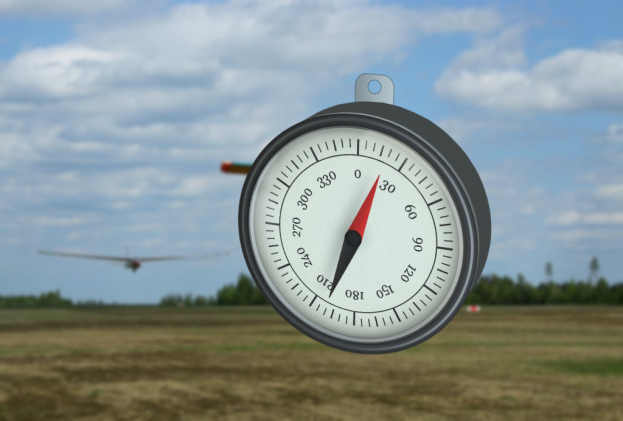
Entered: 20 °
